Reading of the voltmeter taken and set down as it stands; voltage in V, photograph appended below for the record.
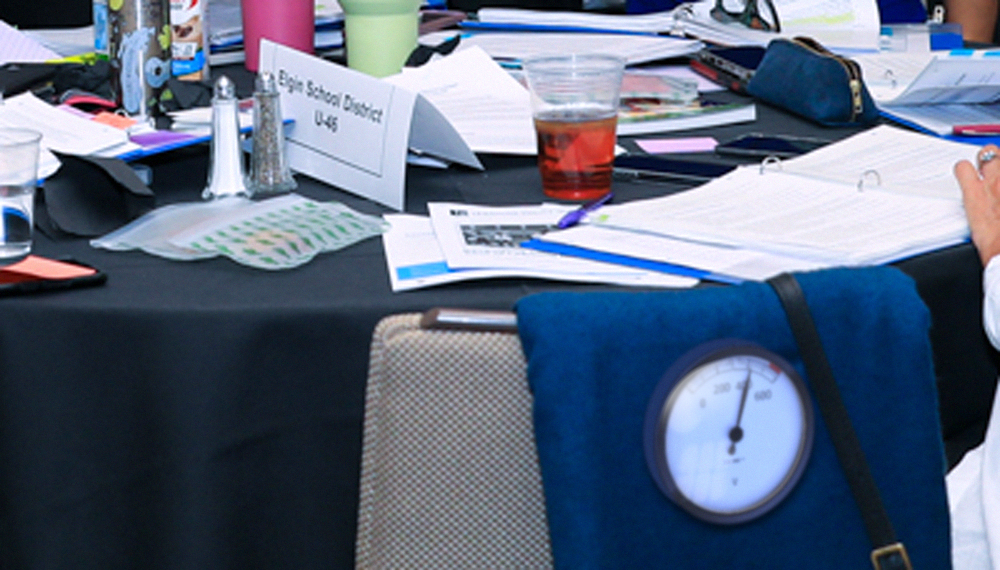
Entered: 400 V
